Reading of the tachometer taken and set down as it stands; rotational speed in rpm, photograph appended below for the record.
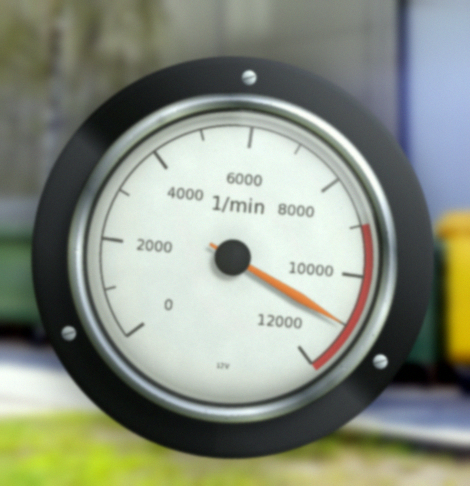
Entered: 11000 rpm
